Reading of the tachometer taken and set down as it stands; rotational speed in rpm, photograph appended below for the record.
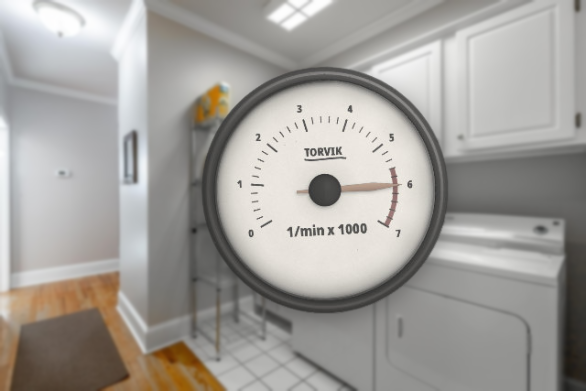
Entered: 6000 rpm
